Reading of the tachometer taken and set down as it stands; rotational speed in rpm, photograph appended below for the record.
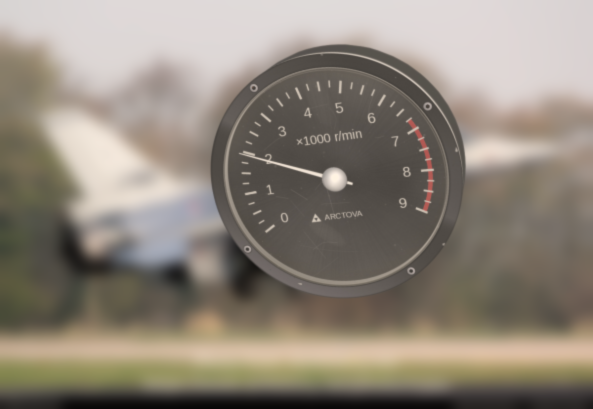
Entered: 2000 rpm
